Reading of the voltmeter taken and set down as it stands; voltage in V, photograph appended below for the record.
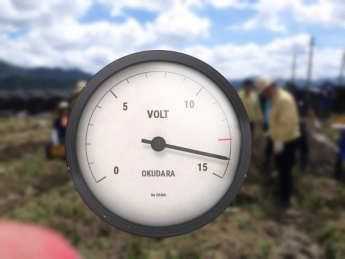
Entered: 14 V
